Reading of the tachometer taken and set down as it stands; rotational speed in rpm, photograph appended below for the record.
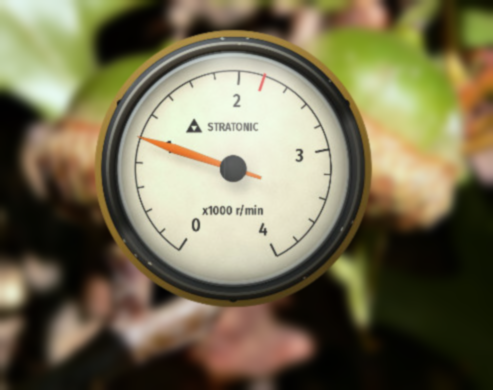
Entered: 1000 rpm
